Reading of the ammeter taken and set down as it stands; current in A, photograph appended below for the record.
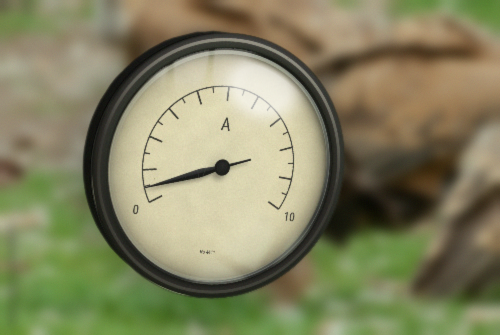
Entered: 0.5 A
